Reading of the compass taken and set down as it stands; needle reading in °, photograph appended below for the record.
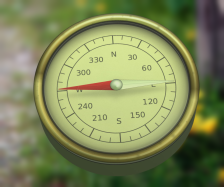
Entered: 270 °
